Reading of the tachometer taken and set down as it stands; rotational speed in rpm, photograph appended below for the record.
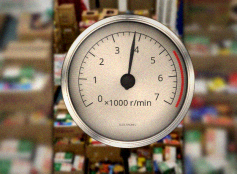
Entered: 3800 rpm
